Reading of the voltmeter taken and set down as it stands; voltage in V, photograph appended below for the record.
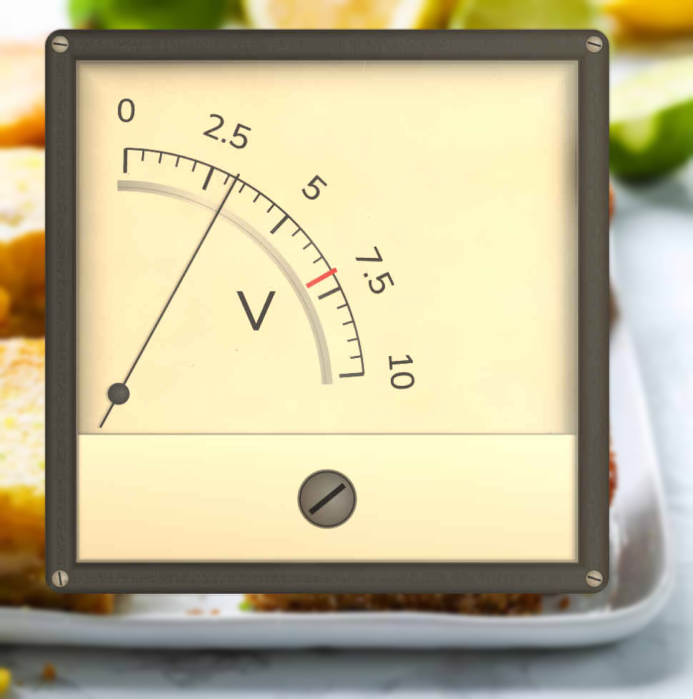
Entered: 3.25 V
